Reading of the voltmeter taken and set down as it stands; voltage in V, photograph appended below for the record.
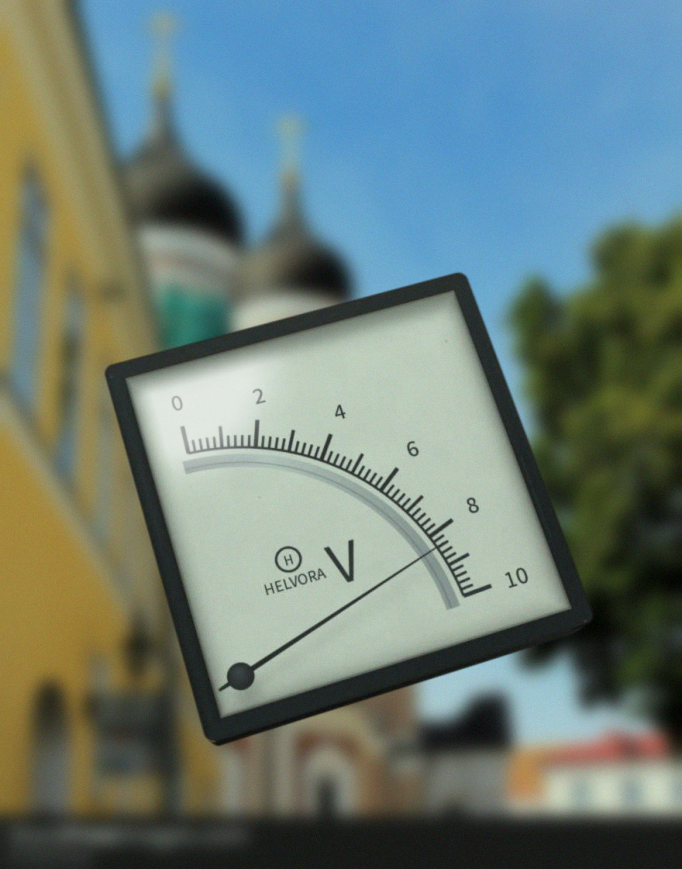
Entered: 8.4 V
